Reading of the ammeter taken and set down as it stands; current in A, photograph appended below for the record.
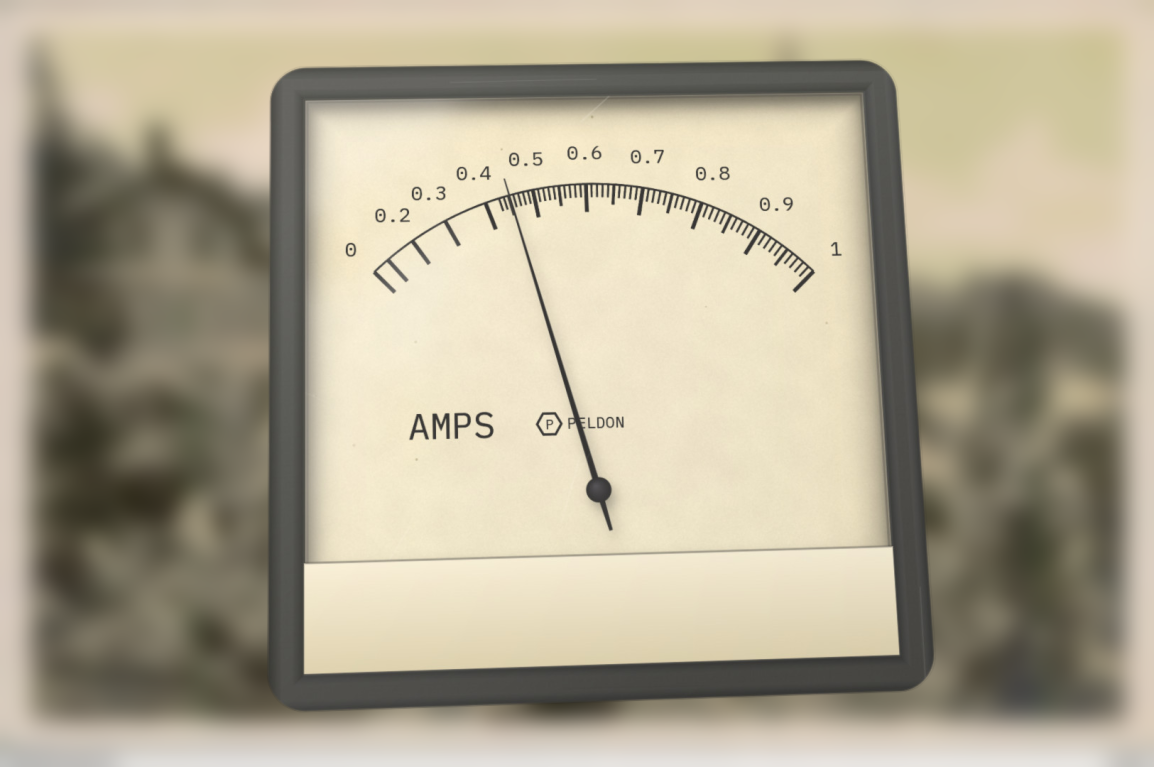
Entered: 0.45 A
